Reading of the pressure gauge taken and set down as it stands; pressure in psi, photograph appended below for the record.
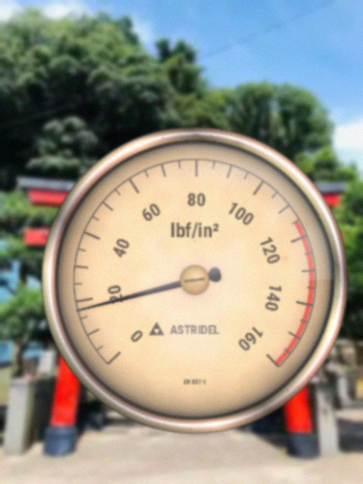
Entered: 17.5 psi
